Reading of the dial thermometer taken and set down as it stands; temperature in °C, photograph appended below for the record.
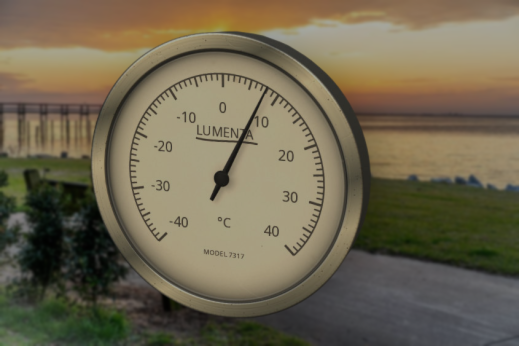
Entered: 8 °C
